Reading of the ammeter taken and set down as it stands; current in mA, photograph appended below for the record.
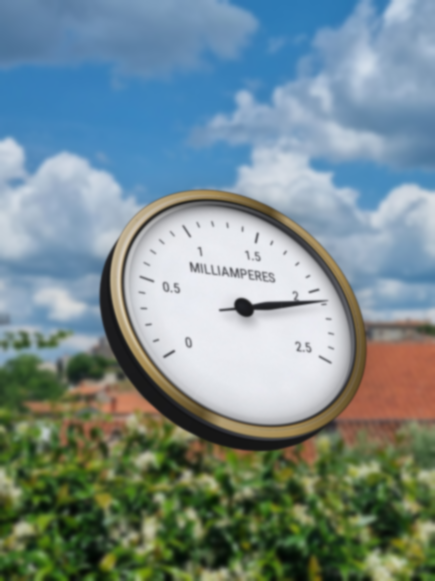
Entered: 2.1 mA
